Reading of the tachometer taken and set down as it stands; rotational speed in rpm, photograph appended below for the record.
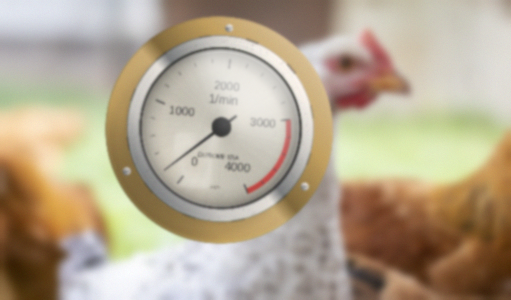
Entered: 200 rpm
